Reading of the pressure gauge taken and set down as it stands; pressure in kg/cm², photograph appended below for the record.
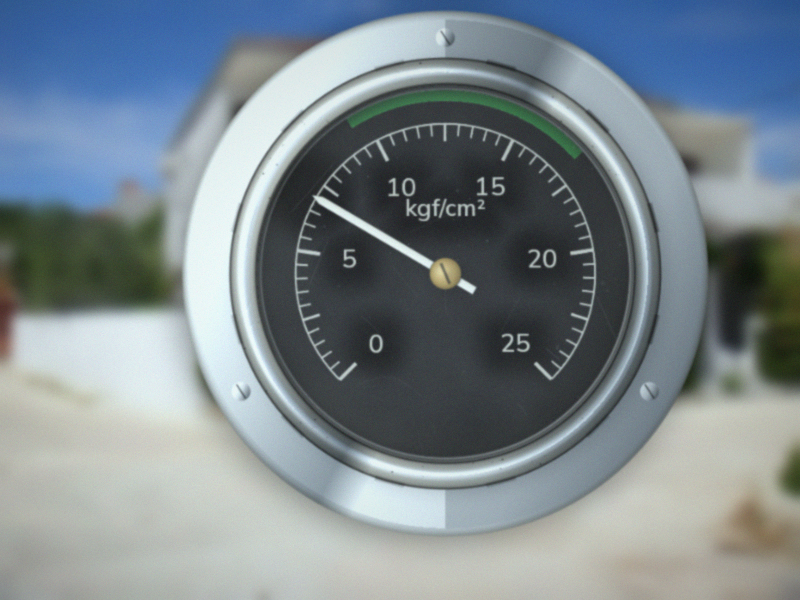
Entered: 7 kg/cm²
